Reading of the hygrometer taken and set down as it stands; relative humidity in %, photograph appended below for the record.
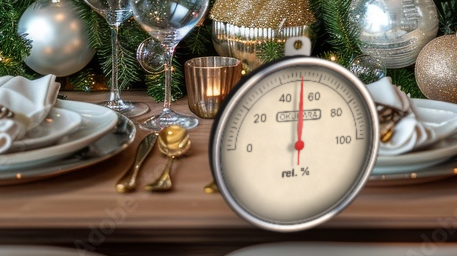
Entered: 50 %
